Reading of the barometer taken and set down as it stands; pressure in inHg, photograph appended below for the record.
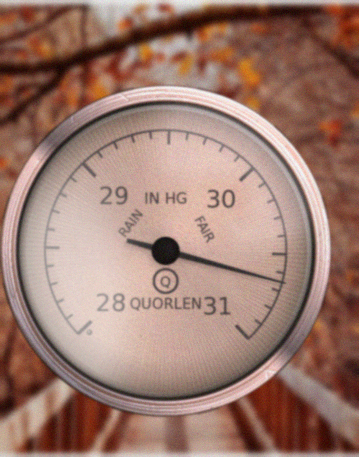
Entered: 30.65 inHg
